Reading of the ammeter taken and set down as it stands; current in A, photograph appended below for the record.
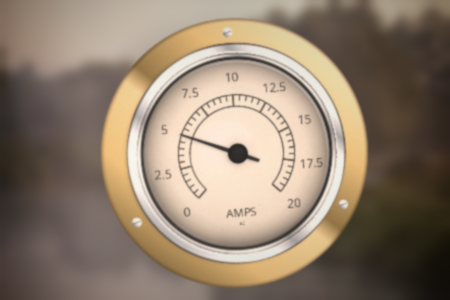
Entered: 5 A
